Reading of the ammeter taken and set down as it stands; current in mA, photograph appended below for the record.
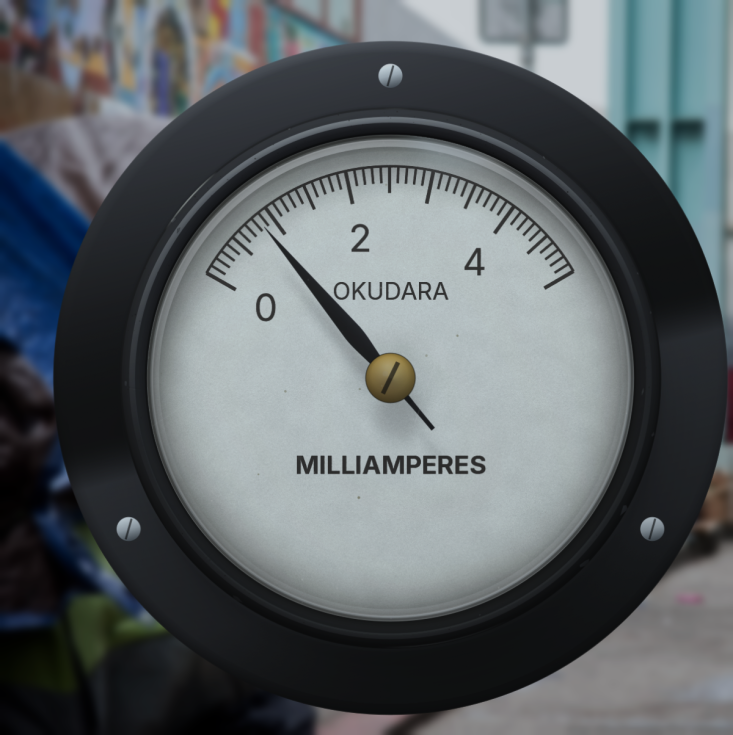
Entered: 0.85 mA
